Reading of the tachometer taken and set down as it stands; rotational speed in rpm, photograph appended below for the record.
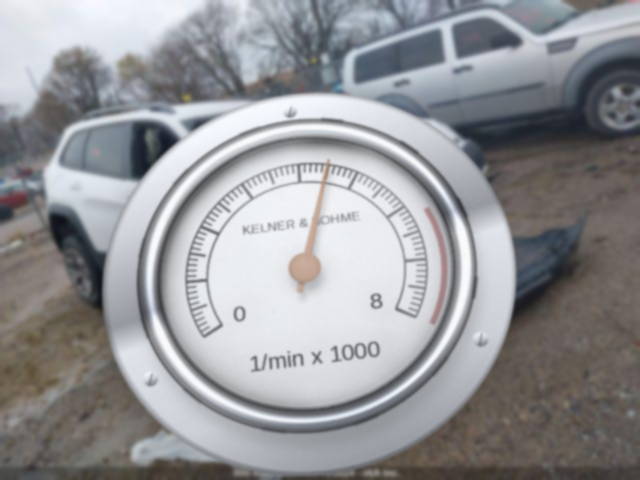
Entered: 4500 rpm
